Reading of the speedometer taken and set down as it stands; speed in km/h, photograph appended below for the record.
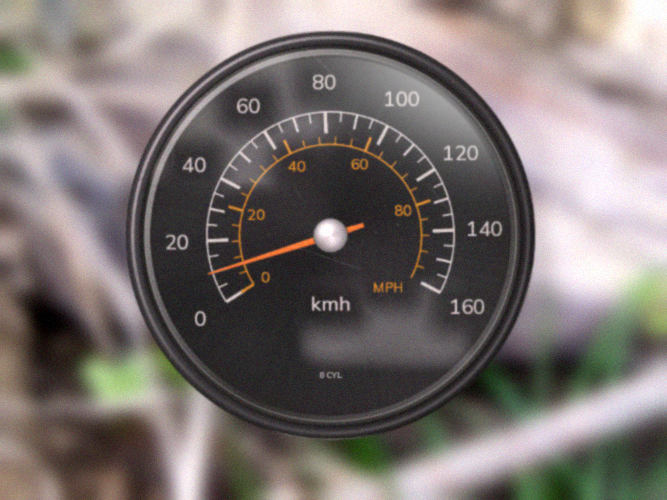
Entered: 10 km/h
